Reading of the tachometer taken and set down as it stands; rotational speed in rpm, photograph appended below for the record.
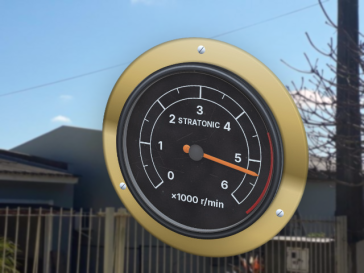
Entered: 5250 rpm
